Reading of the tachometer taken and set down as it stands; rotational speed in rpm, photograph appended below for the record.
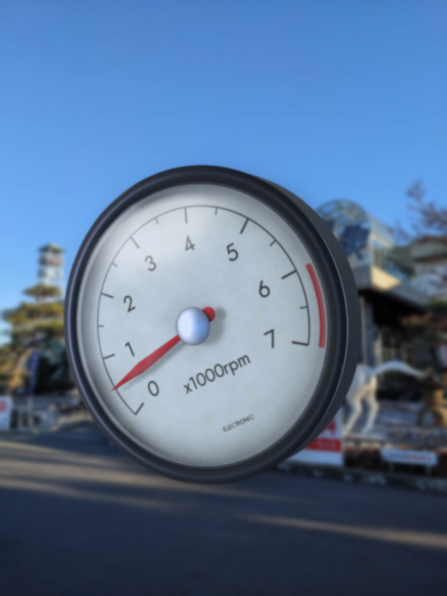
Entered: 500 rpm
